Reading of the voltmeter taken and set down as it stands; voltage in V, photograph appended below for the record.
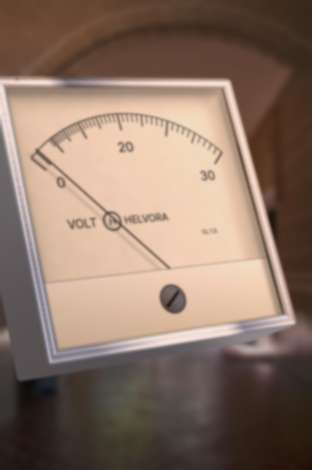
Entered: 5 V
